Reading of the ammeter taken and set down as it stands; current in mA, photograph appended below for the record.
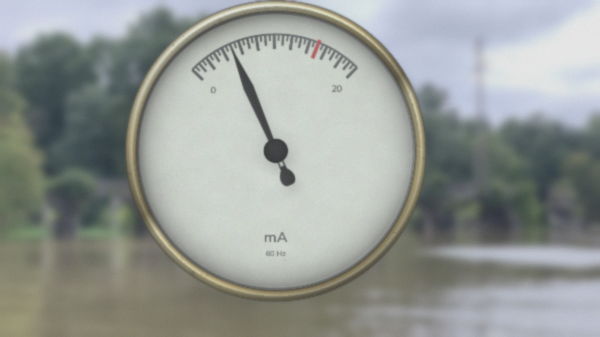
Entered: 5 mA
